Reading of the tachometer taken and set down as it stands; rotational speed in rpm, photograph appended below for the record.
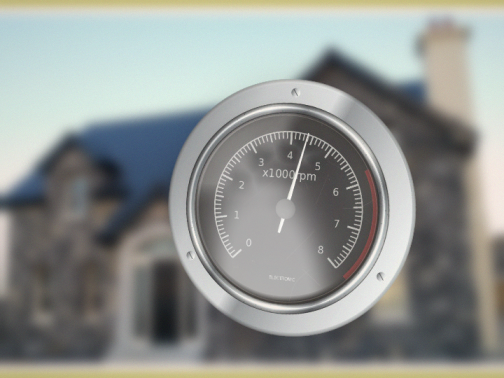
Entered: 4400 rpm
